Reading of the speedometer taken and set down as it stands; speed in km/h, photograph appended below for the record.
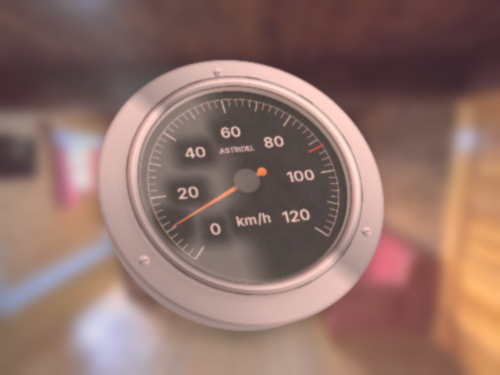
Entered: 10 km/h
